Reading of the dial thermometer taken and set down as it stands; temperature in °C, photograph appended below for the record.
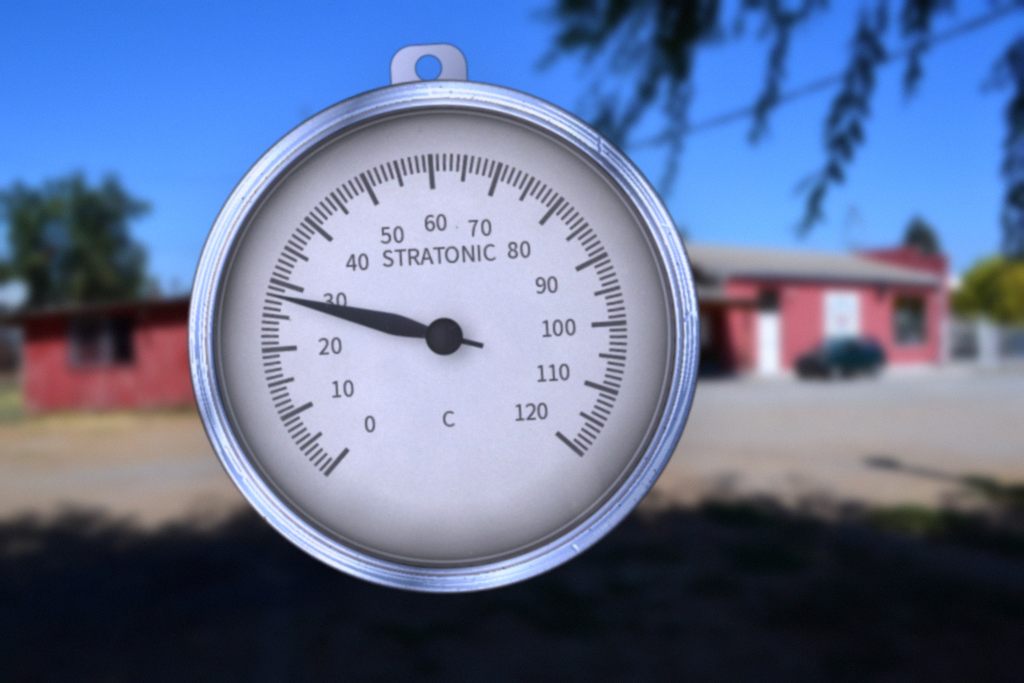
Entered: 28 °C
